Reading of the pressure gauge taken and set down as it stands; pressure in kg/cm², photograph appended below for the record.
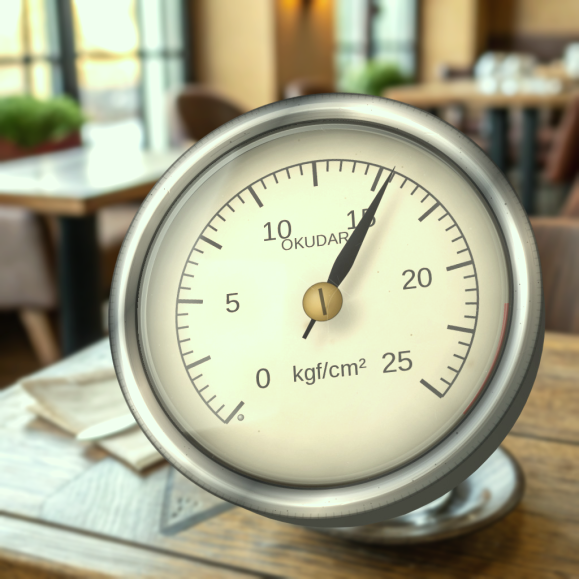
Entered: 15.5 kg/cm²
